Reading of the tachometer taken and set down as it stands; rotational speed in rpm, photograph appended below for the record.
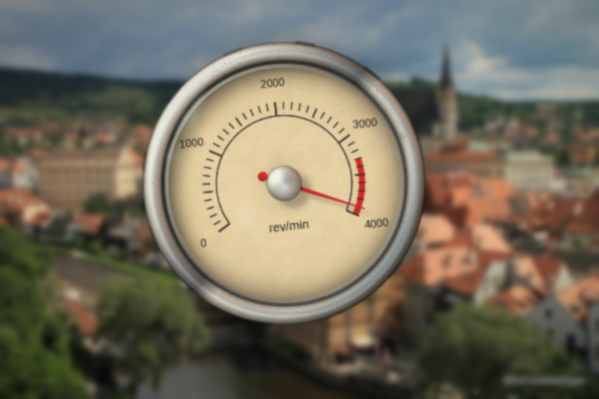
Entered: 3900 rpm
